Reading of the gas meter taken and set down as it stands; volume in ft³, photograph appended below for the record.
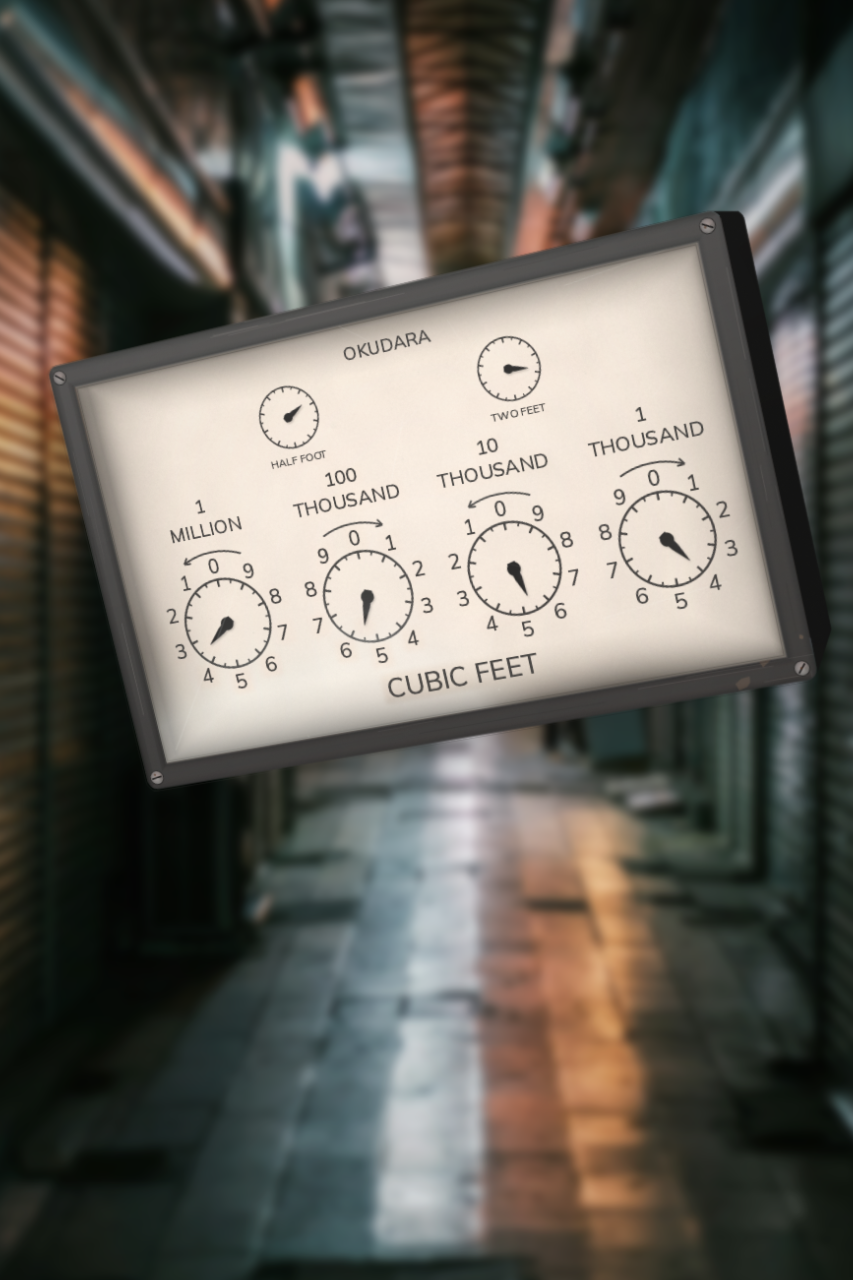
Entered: 355400 ft³
